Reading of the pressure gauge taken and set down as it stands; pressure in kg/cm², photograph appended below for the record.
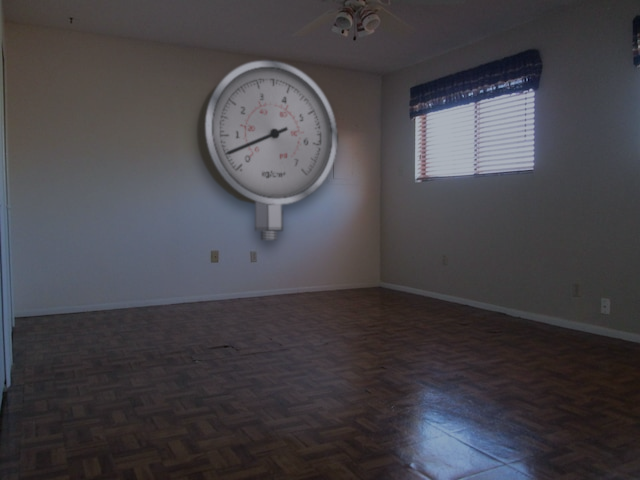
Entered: 0.5 kg/cm²
